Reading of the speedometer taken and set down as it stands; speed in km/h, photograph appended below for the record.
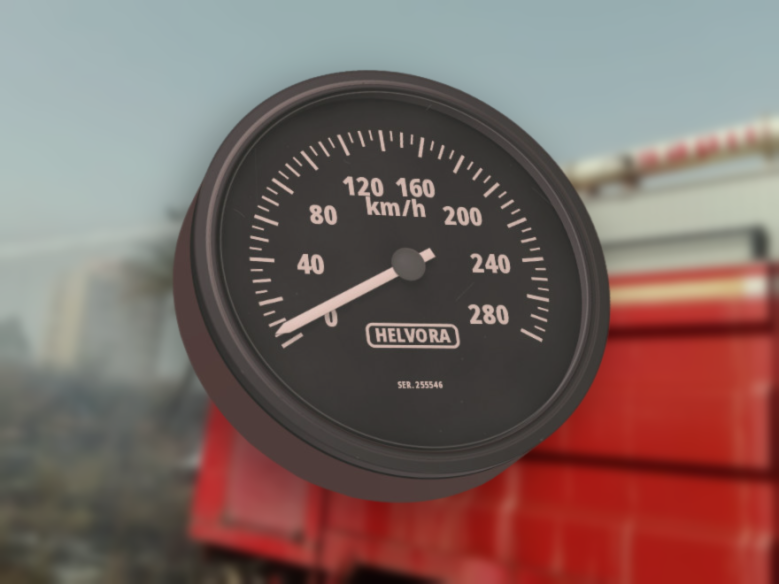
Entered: 5 km/h
